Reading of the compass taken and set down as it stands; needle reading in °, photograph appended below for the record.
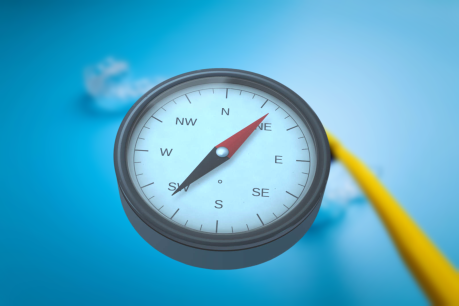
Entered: 40 °
